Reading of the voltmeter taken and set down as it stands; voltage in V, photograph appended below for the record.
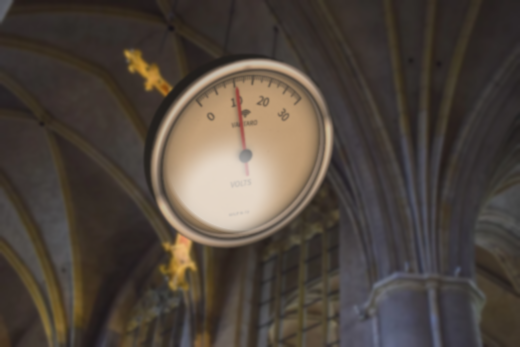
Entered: 10 V
